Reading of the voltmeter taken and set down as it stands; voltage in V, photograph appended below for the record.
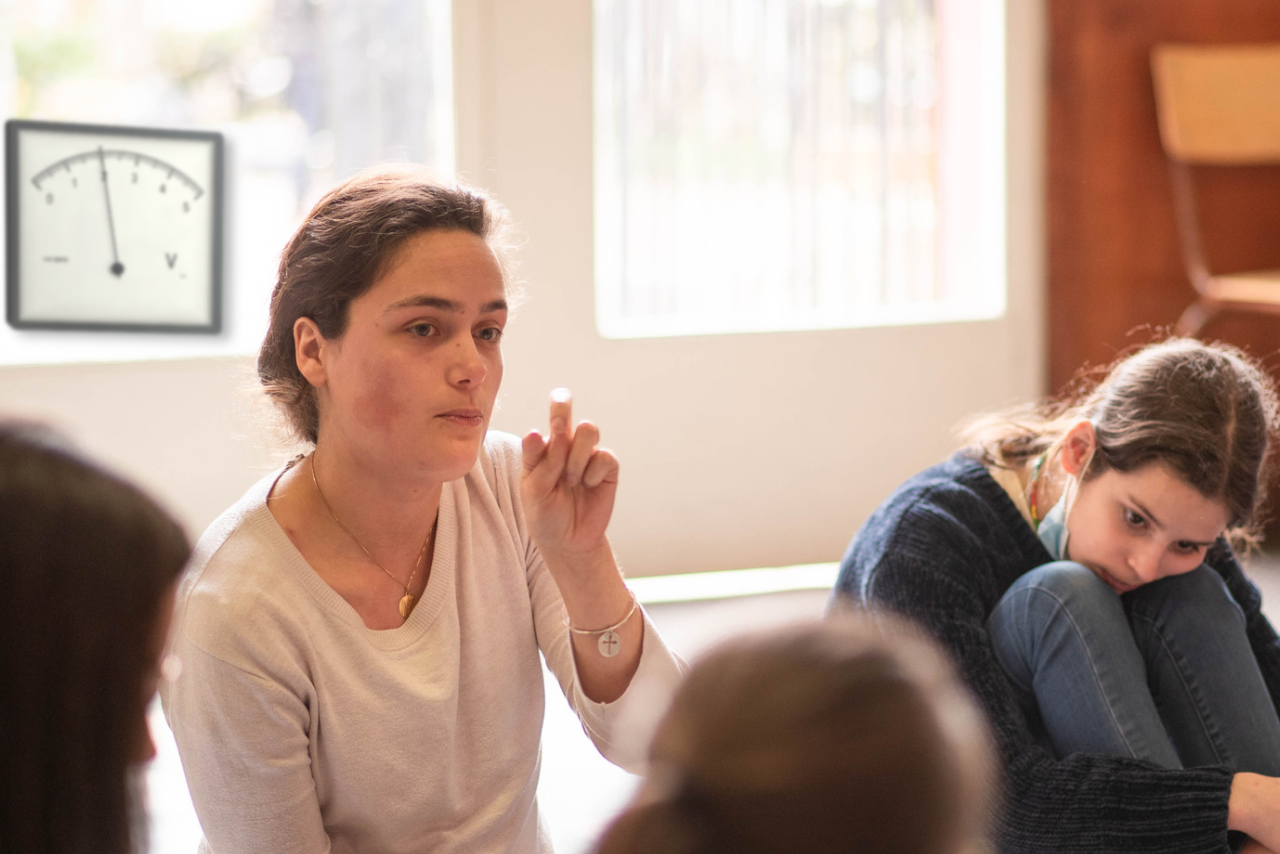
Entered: 2 V
